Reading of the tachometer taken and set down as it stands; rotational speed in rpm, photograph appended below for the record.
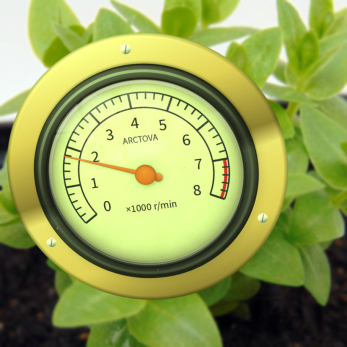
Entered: 1800 rpm
